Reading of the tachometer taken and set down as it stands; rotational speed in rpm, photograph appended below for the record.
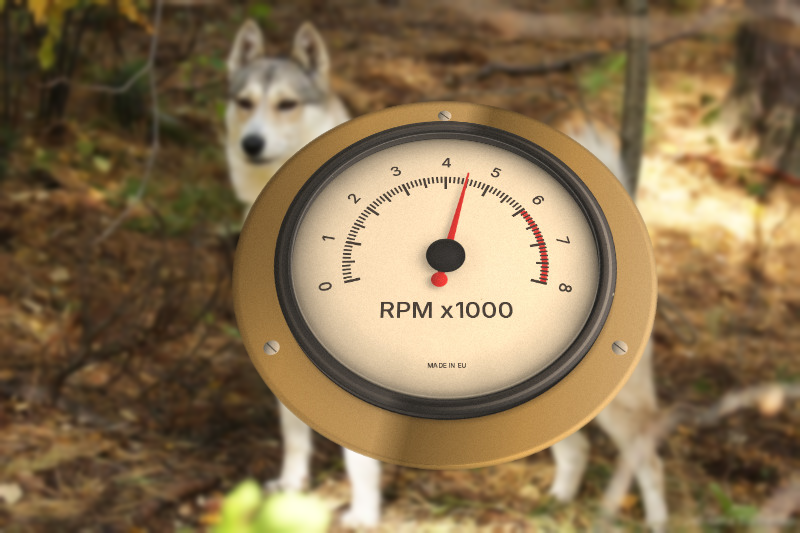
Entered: 4500 rpm
